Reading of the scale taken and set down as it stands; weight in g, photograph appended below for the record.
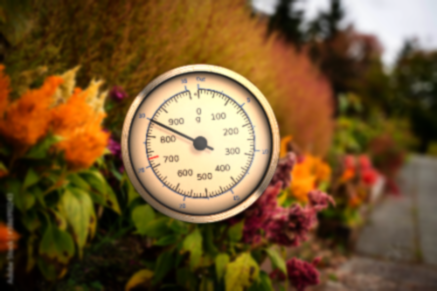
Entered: 850 g
